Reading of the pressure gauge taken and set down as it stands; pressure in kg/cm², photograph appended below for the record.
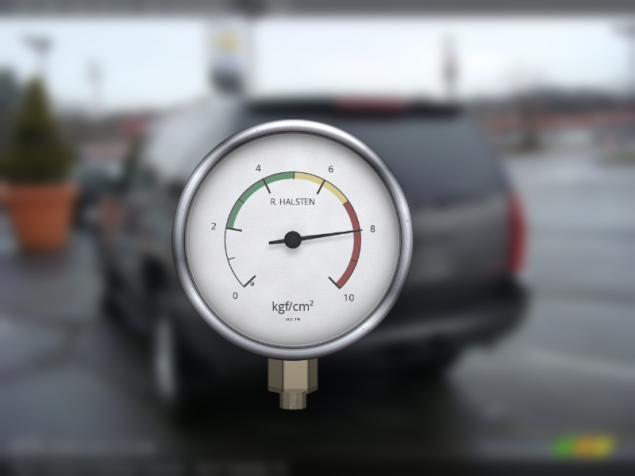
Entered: 8 kg/cm²
